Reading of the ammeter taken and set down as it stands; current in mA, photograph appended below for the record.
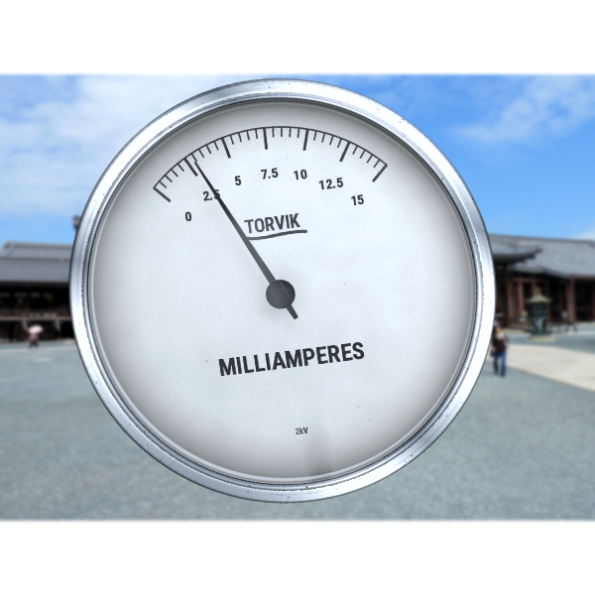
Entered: 3 mA
